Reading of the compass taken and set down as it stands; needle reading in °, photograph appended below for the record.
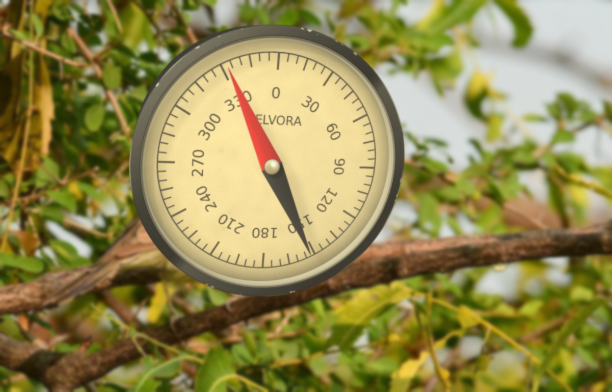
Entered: 332.5 °
